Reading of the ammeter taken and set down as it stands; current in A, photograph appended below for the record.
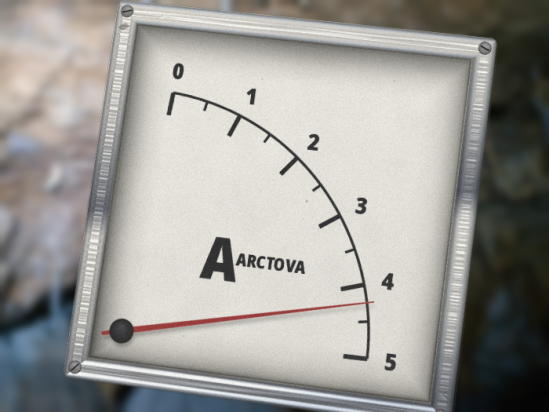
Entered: 4.25 A
